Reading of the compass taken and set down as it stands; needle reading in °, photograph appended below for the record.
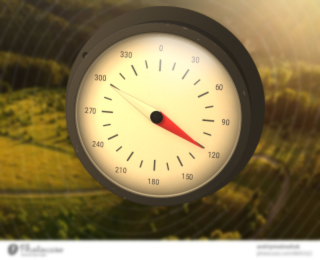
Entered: 120 °
